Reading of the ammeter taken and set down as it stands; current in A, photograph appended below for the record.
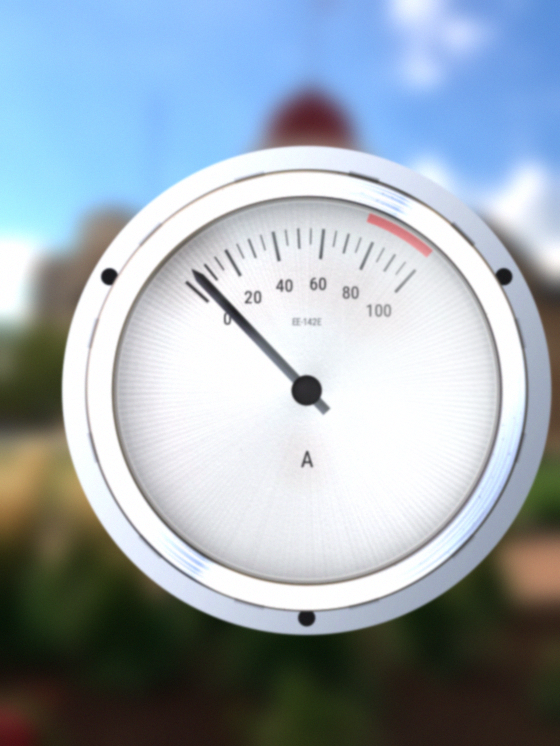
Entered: 5 A
